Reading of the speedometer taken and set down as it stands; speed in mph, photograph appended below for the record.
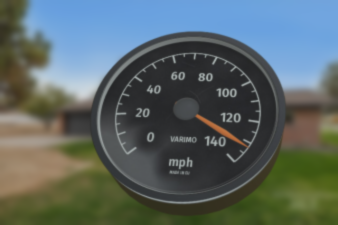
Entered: 132.5 mph
